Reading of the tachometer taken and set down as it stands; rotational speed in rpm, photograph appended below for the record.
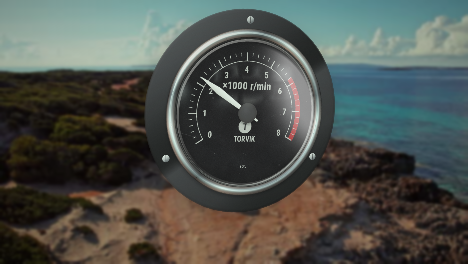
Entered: 2200 rpm
